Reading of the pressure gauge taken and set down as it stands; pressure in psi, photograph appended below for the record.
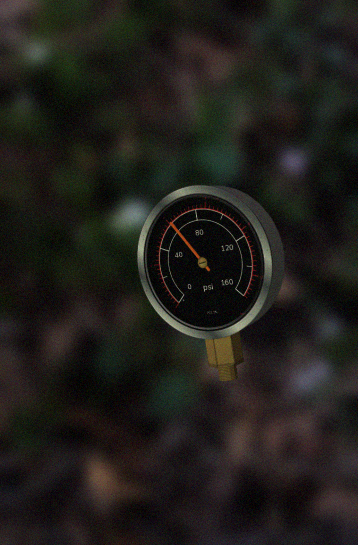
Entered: 60 psi
